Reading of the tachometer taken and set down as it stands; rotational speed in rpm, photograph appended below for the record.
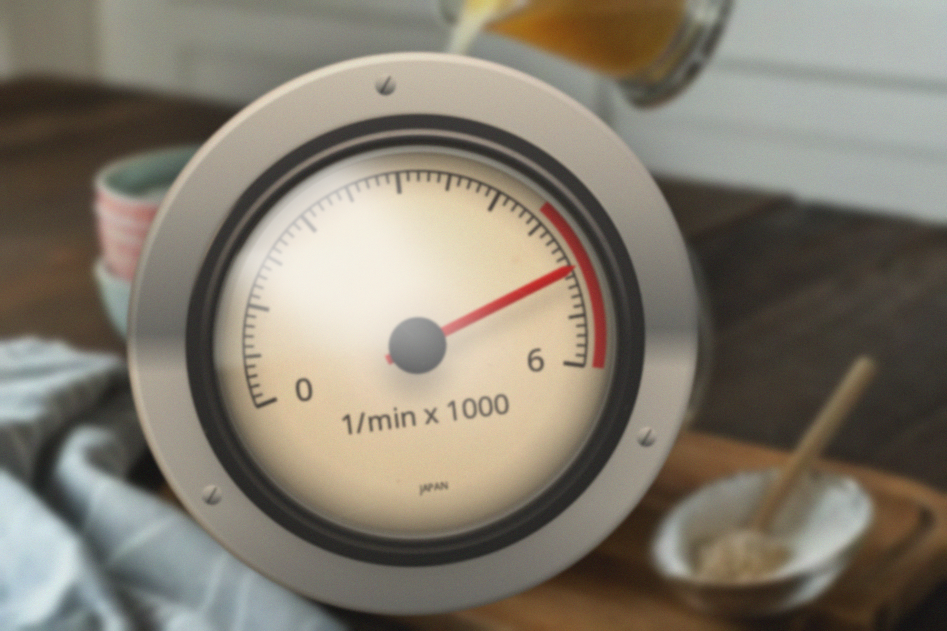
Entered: 5000 rpm
